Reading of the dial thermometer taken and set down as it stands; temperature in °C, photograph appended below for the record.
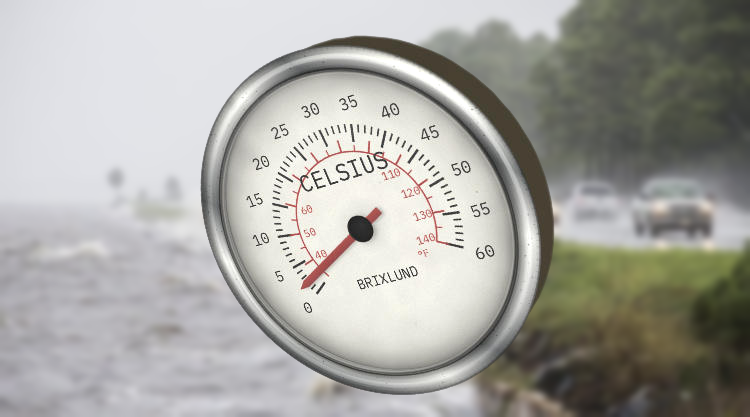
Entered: 2 °C
